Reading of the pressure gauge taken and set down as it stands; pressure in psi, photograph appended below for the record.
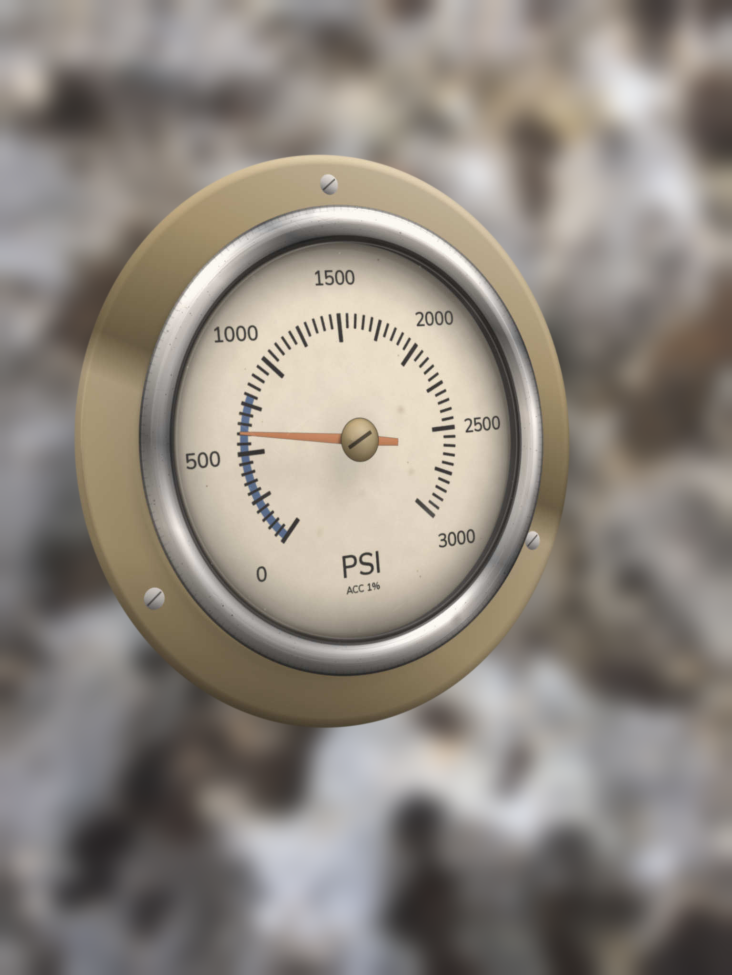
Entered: 600 psi
